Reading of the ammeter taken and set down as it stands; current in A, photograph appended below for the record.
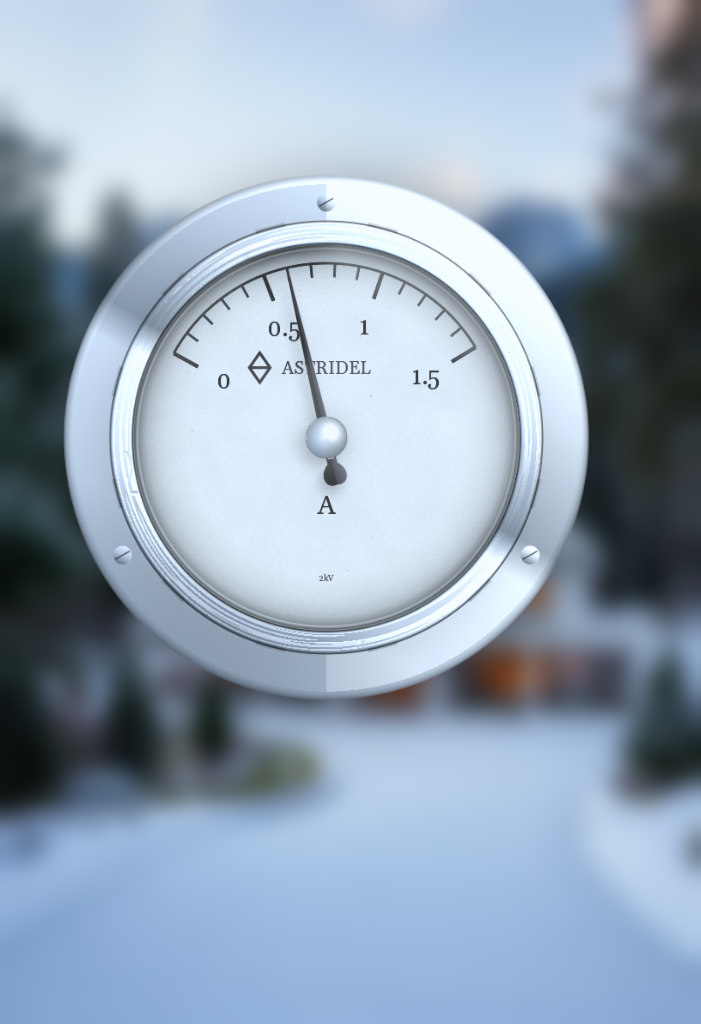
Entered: 0.6 A
